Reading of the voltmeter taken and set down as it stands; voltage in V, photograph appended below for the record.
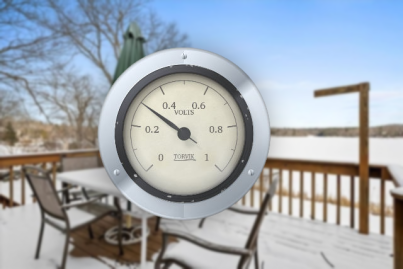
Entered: 0.3 V
